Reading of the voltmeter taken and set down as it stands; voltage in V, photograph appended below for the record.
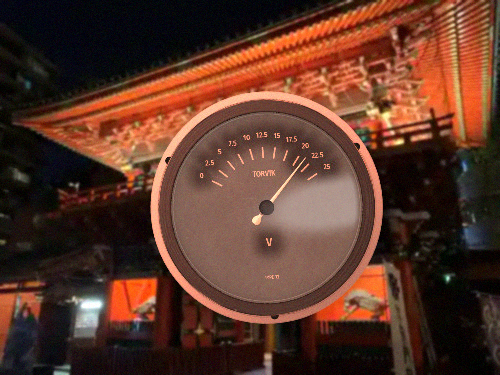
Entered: 21.25 V
